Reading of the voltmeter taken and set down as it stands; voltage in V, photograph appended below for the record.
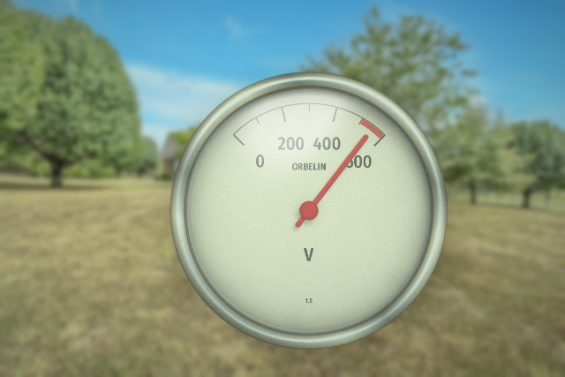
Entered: 550 V
